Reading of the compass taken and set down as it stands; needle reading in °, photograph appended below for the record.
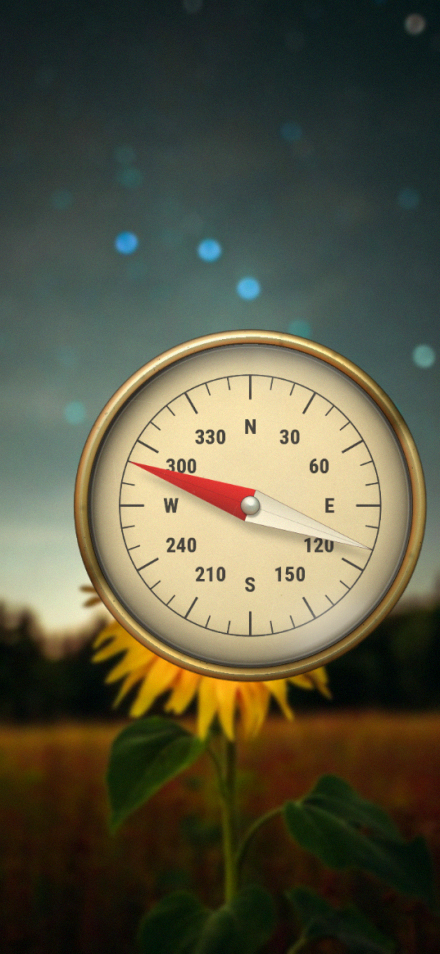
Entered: 290 °
